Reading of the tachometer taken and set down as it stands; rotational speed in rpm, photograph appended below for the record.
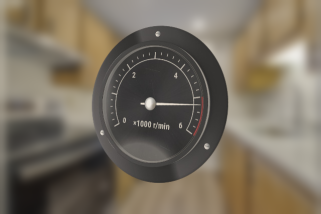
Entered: 5200 rpm
